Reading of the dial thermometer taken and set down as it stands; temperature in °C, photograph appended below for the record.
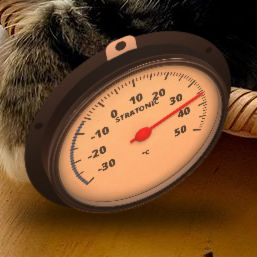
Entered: 35 °C
